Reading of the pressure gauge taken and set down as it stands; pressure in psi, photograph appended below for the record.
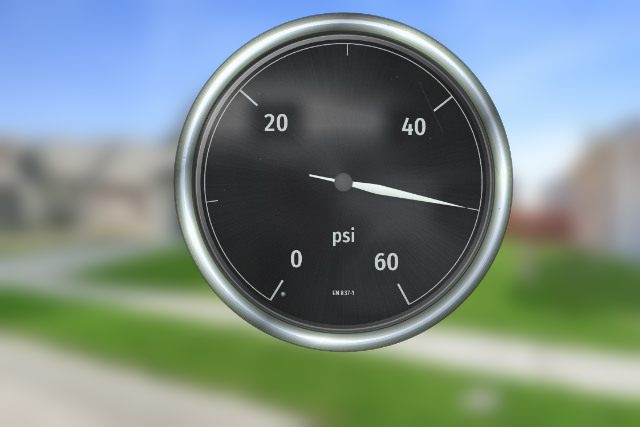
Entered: 50 psi
